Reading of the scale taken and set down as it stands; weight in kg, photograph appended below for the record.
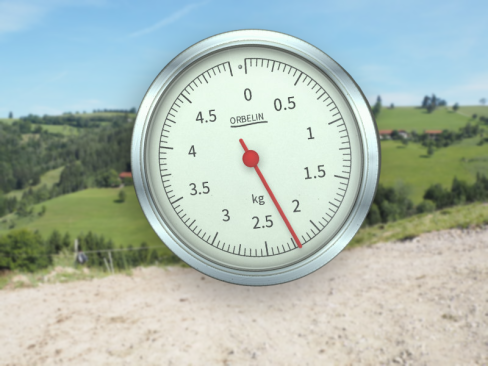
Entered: 2.2 kg
